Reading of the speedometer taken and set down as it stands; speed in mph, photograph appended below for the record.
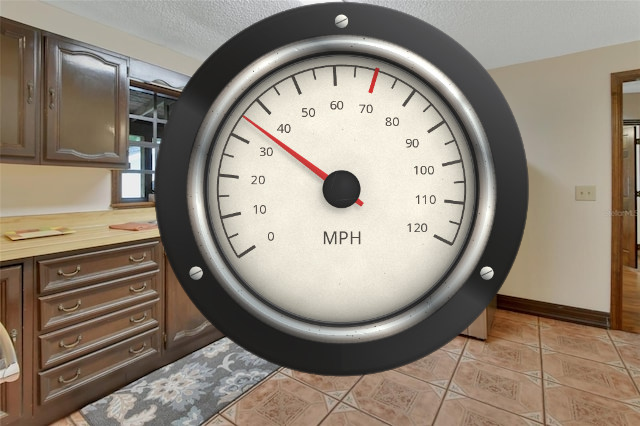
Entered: 35 mph
